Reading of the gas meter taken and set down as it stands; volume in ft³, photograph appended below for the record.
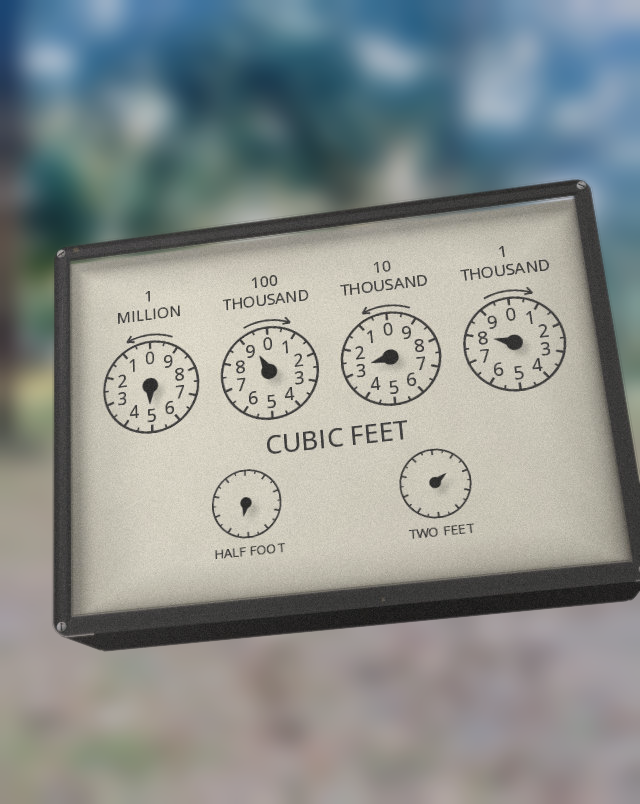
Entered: 492800 ft³
